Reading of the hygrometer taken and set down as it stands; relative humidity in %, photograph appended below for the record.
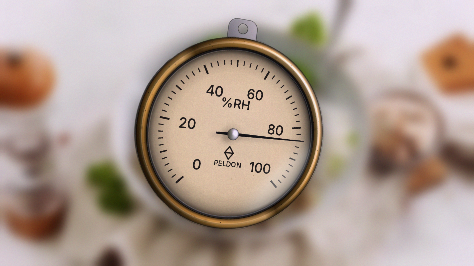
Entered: 84 %
